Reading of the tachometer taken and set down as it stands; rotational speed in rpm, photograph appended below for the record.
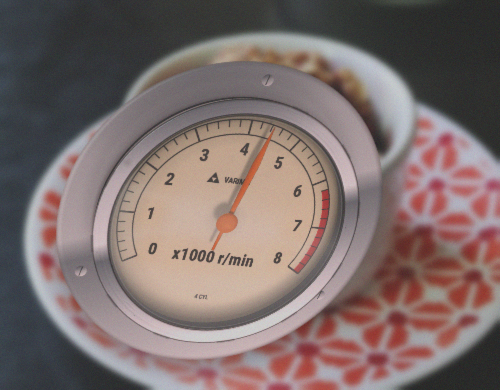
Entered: 4400 rpm
